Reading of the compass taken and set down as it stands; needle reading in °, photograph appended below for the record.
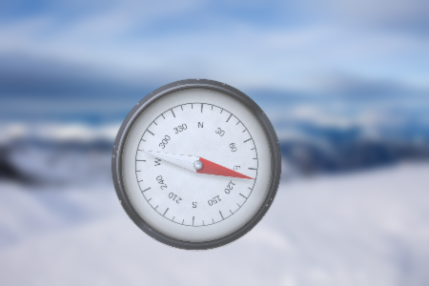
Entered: 100 °
